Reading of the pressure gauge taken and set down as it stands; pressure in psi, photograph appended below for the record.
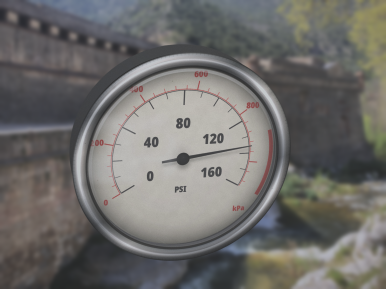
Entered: 135 psi
